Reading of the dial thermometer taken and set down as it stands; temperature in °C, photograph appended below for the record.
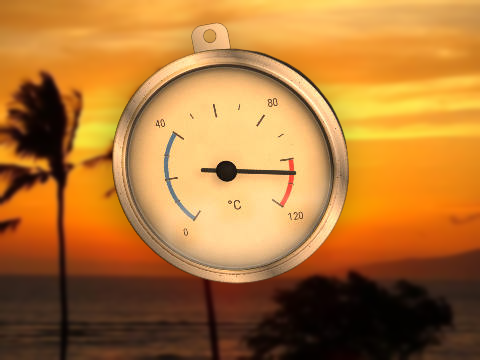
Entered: 105 °C
